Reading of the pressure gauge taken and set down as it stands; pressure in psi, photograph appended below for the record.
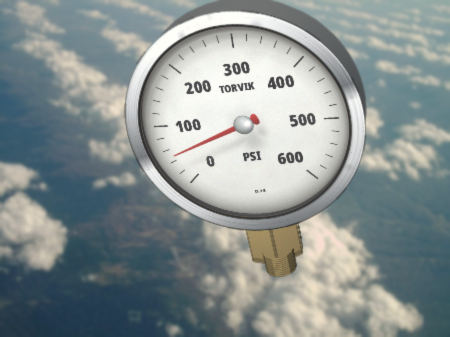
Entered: 50 psi
